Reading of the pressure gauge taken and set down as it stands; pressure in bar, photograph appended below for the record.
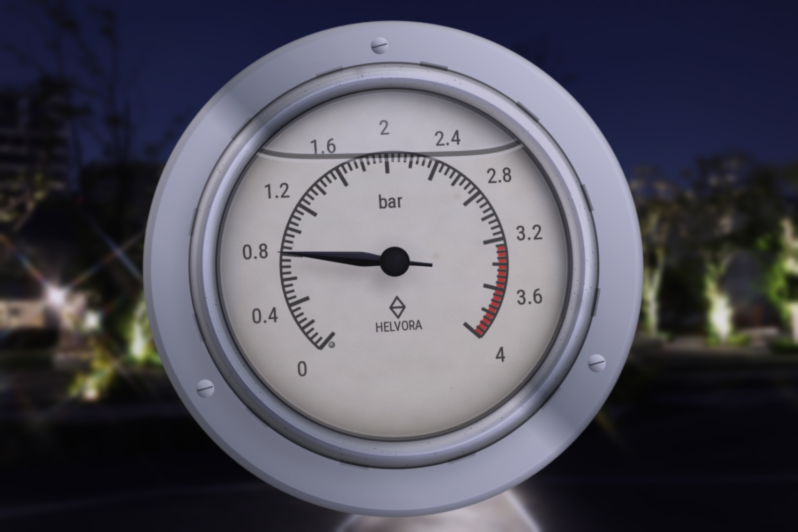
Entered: 0.8 bar
